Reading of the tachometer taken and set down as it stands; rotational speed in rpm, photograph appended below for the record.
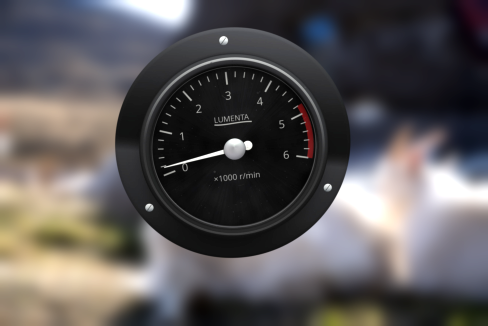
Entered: 200 rpm
